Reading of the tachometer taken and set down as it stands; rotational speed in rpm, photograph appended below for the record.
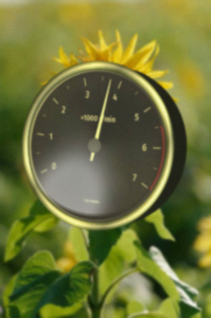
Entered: 3750 rpm
